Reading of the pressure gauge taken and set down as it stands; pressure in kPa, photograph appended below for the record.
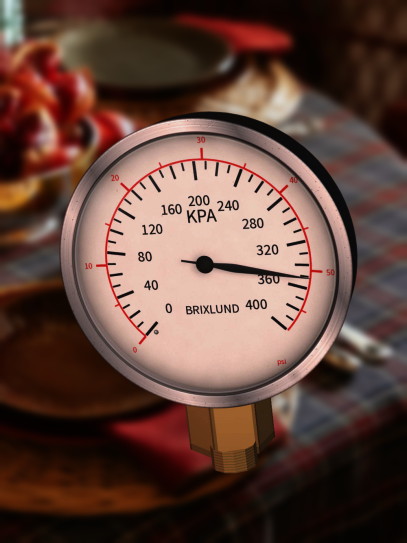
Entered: 350 kPa
